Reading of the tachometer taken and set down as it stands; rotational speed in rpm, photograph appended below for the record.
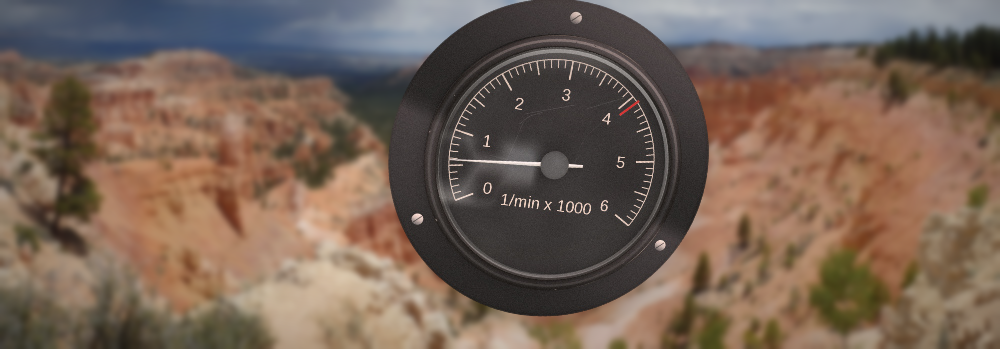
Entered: 600 rpm
